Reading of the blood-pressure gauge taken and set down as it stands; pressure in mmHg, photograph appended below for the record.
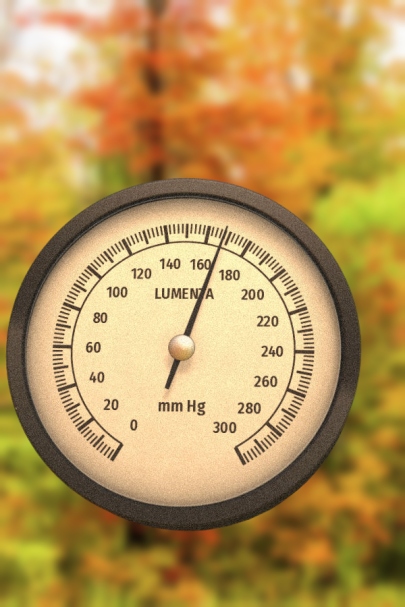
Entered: 168 mmHg
